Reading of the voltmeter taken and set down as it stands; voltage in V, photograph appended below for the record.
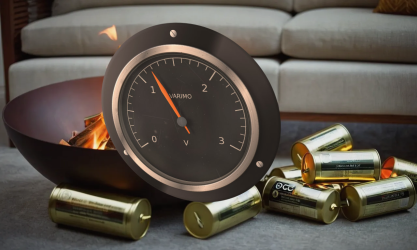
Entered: 1.2 V
